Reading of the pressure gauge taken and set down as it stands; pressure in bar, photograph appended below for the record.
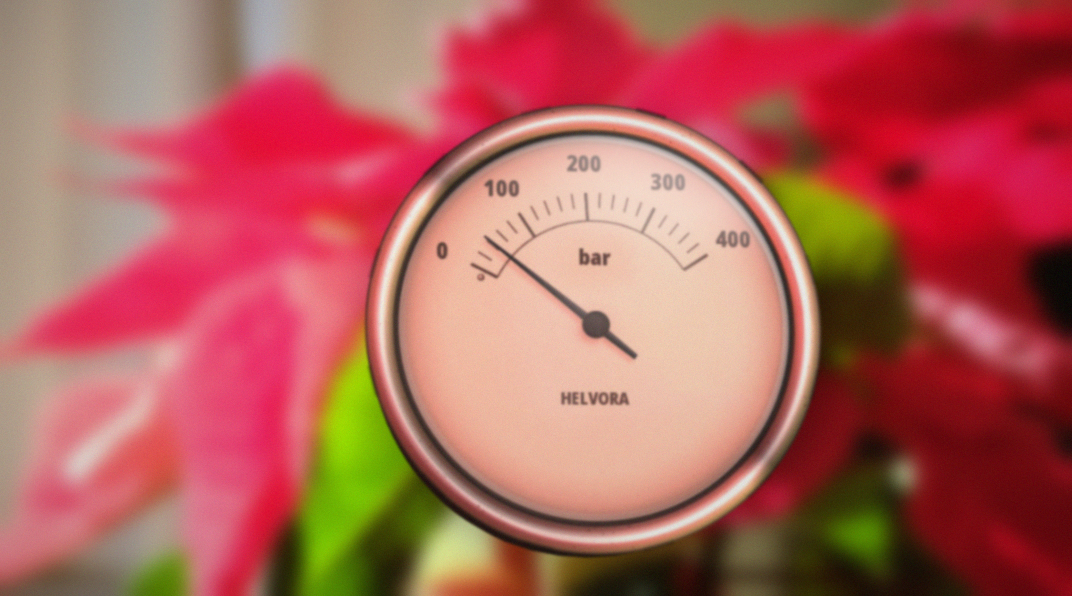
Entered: 40 bar
